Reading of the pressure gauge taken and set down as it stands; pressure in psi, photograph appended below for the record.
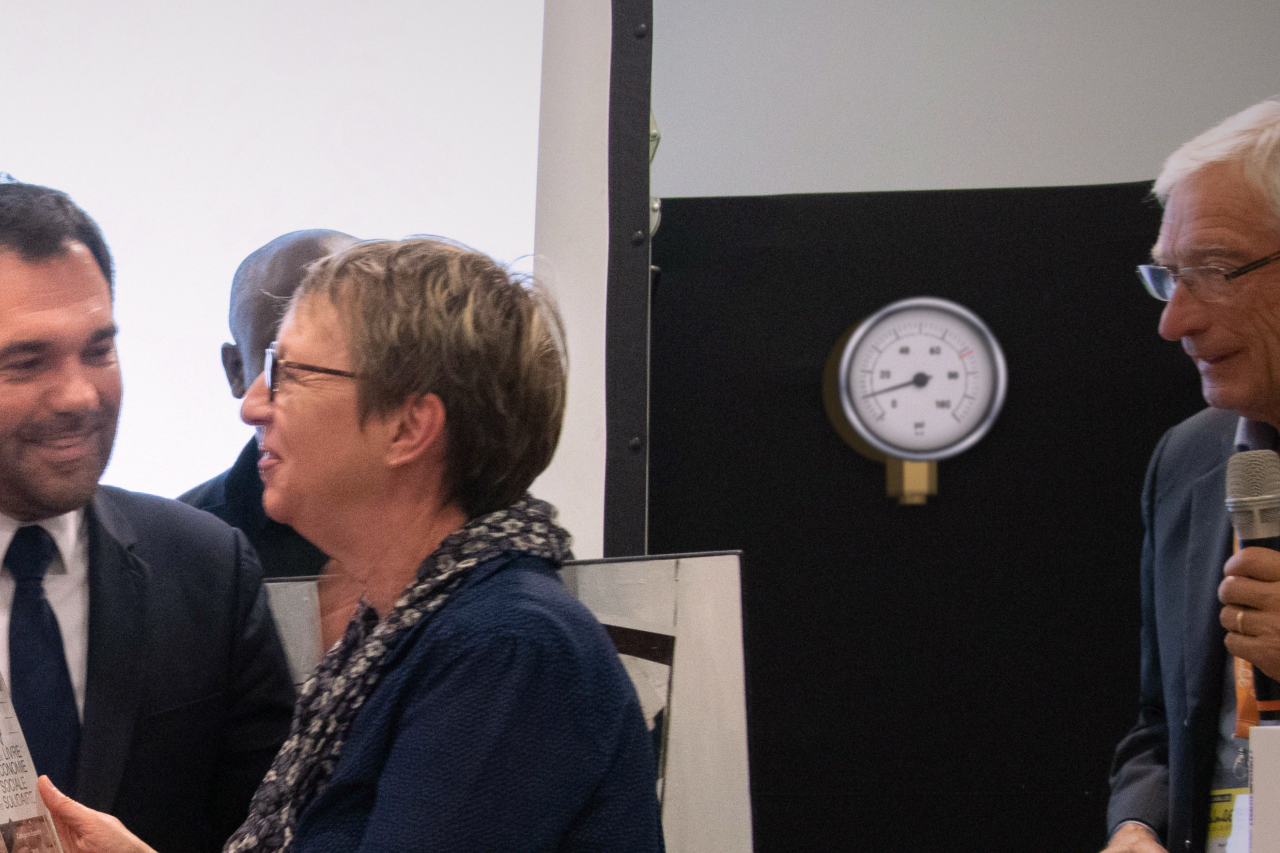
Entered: 10 psi
